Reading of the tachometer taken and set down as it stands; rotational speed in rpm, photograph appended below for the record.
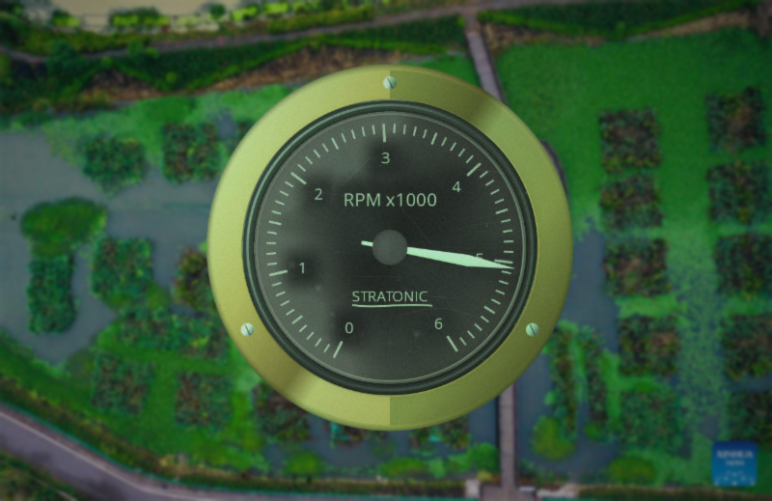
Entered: 5050 rpm
